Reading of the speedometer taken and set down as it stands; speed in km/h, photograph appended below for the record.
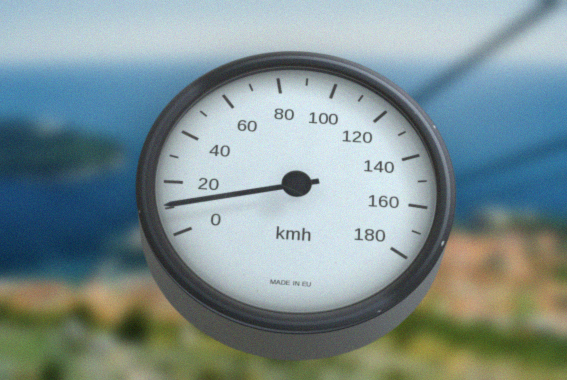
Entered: 10 km/h
